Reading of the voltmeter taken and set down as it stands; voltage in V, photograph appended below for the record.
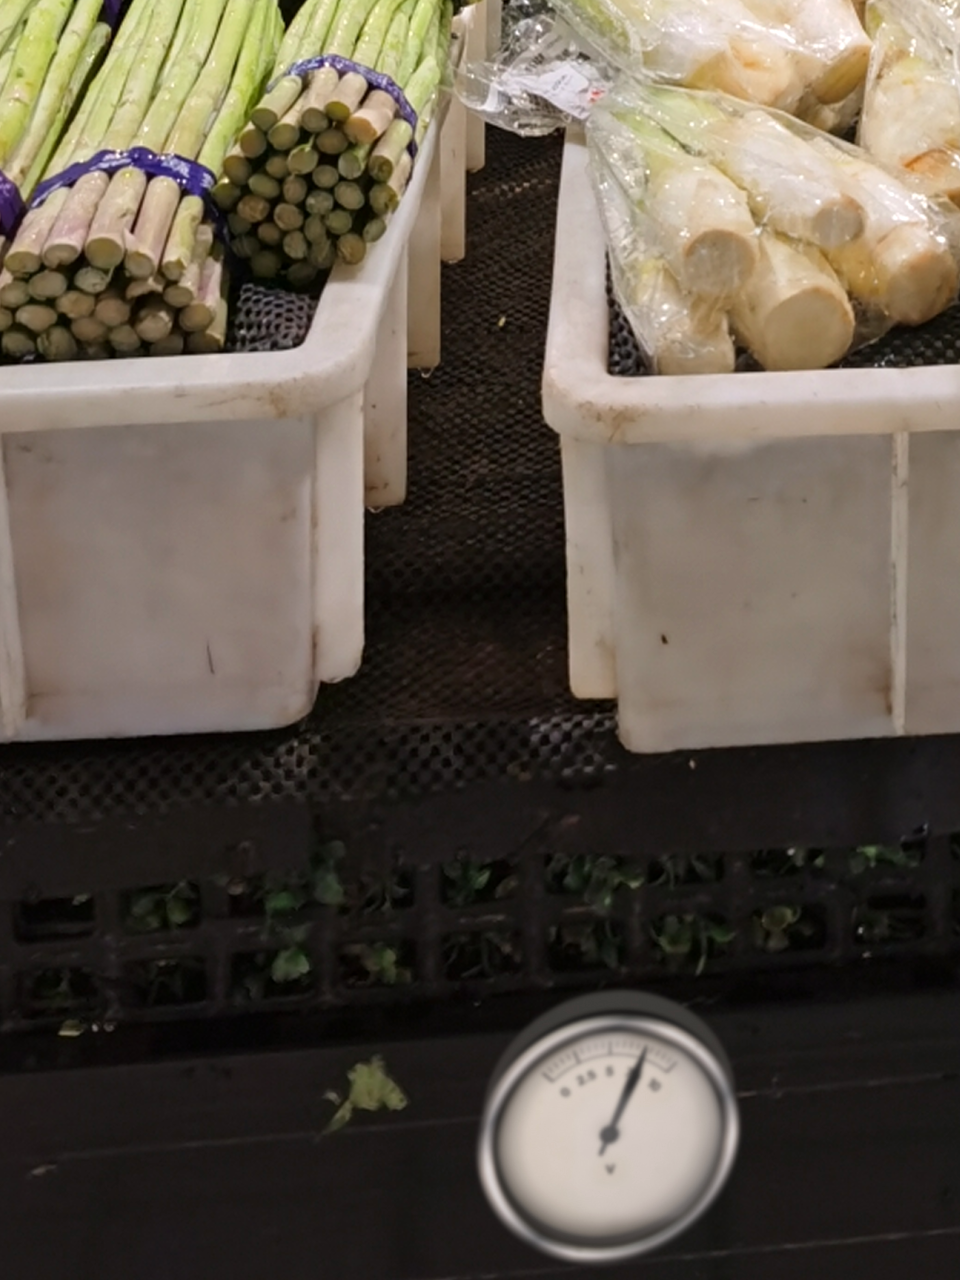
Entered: 7.5 V
